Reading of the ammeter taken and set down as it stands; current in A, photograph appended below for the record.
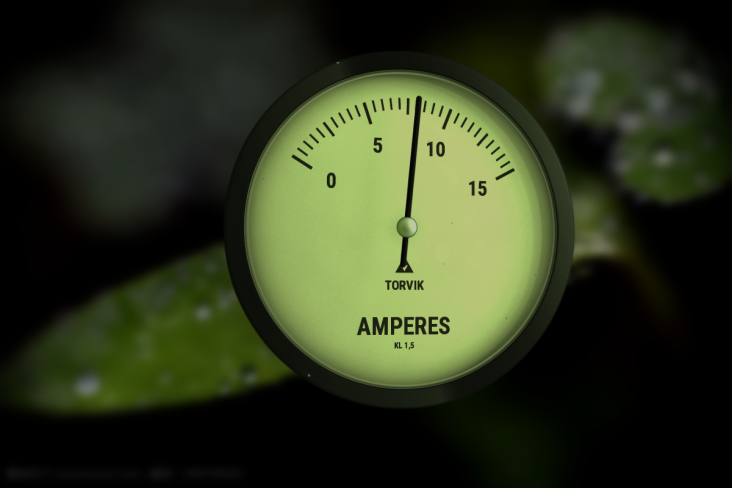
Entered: 8 A
